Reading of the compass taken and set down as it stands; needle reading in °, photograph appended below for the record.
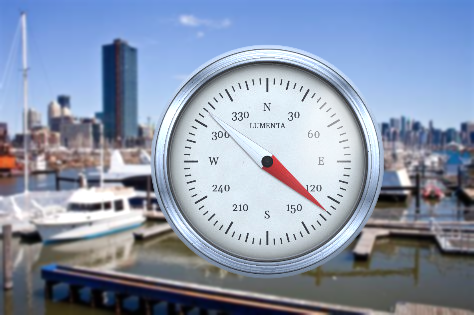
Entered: 130 °
